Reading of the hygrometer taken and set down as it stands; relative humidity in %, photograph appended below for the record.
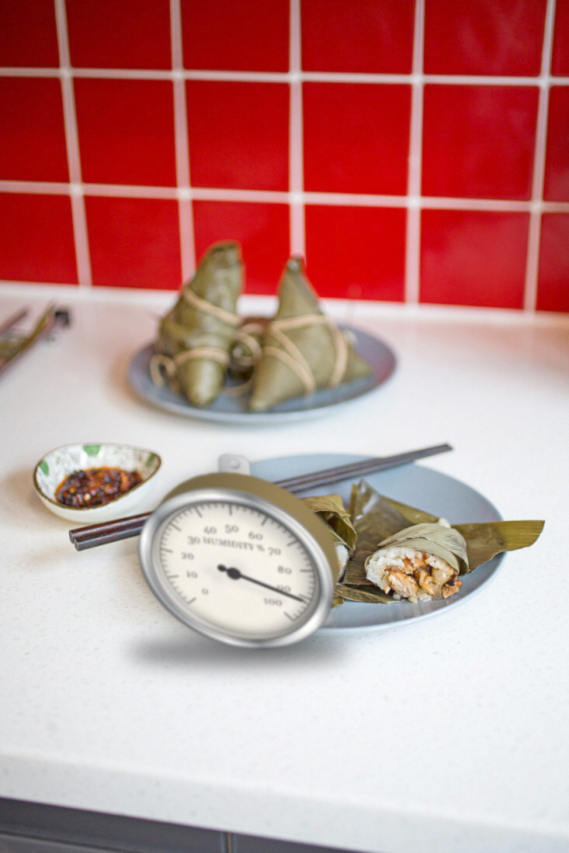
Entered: 90 %
